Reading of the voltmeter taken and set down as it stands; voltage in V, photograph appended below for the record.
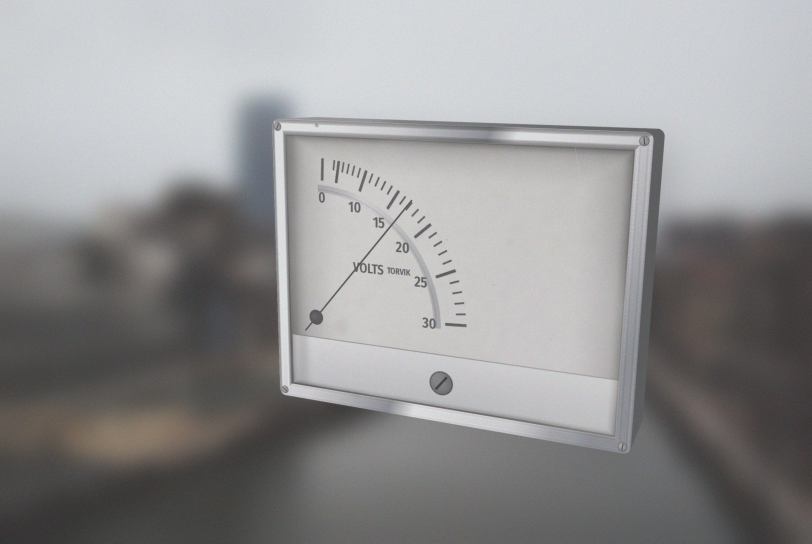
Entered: 17 V
